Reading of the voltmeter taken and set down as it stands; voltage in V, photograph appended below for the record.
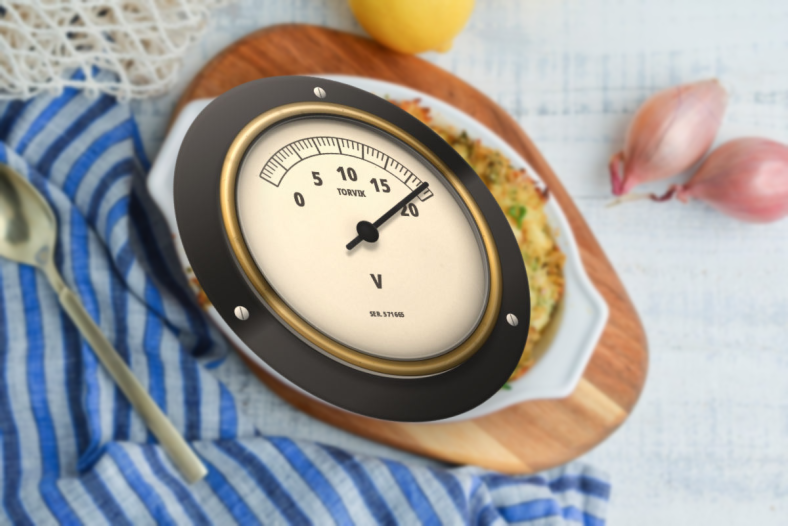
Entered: 19 V
